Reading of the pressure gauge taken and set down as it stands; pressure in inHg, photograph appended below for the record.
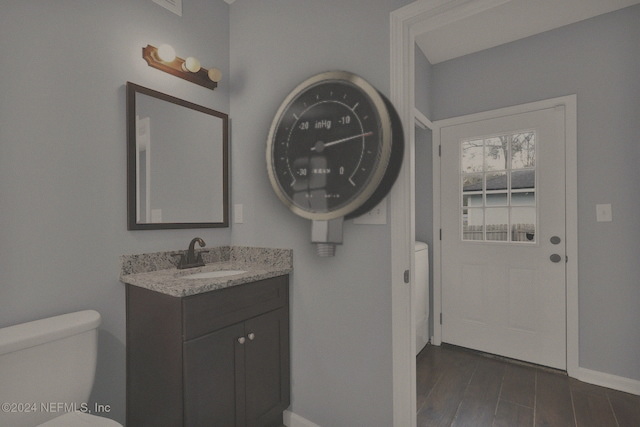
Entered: -6 inHg
